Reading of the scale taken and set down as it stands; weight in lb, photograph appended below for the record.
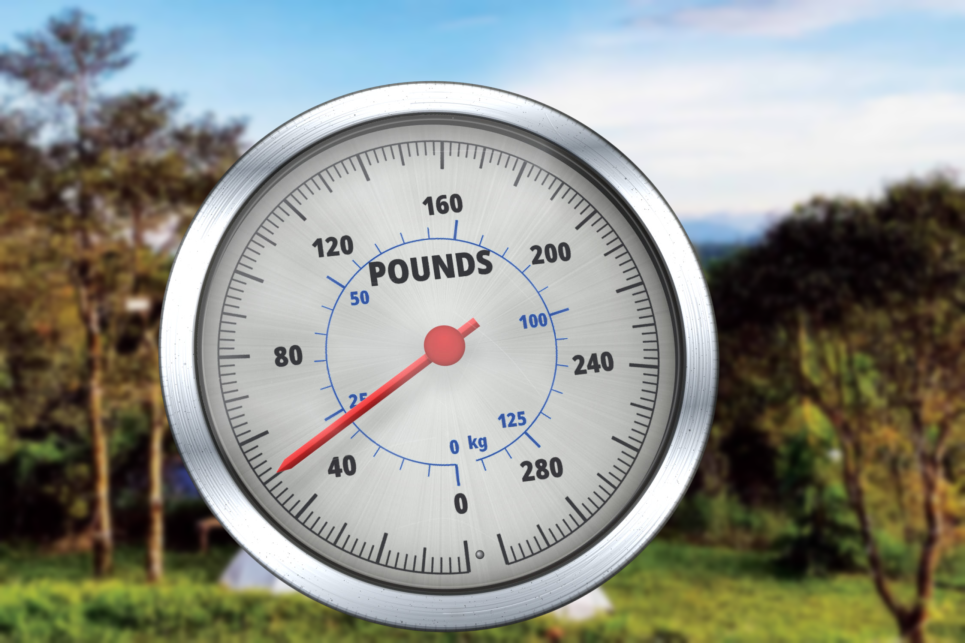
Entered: 50 lb
